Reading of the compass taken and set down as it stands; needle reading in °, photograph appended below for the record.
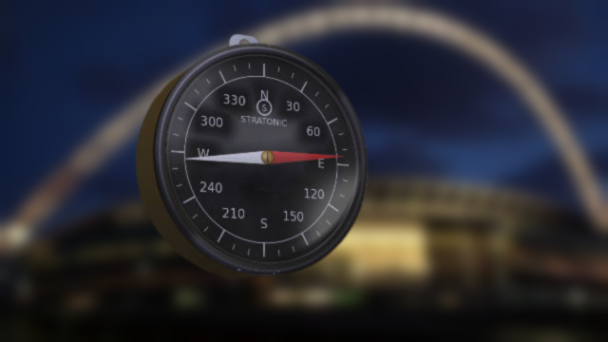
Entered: 85 °
